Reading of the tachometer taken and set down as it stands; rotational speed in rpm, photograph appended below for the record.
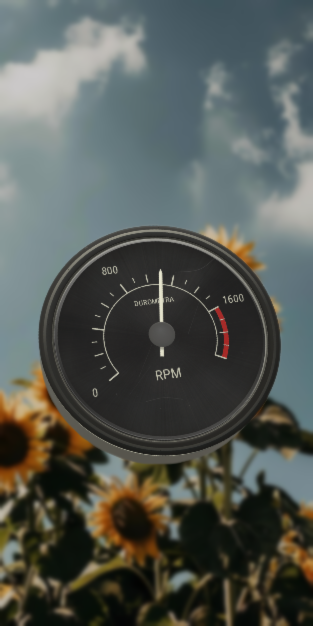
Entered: 1100 rpm
